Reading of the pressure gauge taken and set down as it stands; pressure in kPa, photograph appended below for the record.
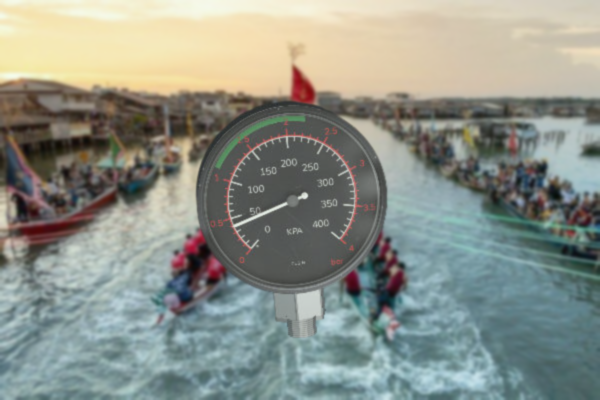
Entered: 40 kPa
